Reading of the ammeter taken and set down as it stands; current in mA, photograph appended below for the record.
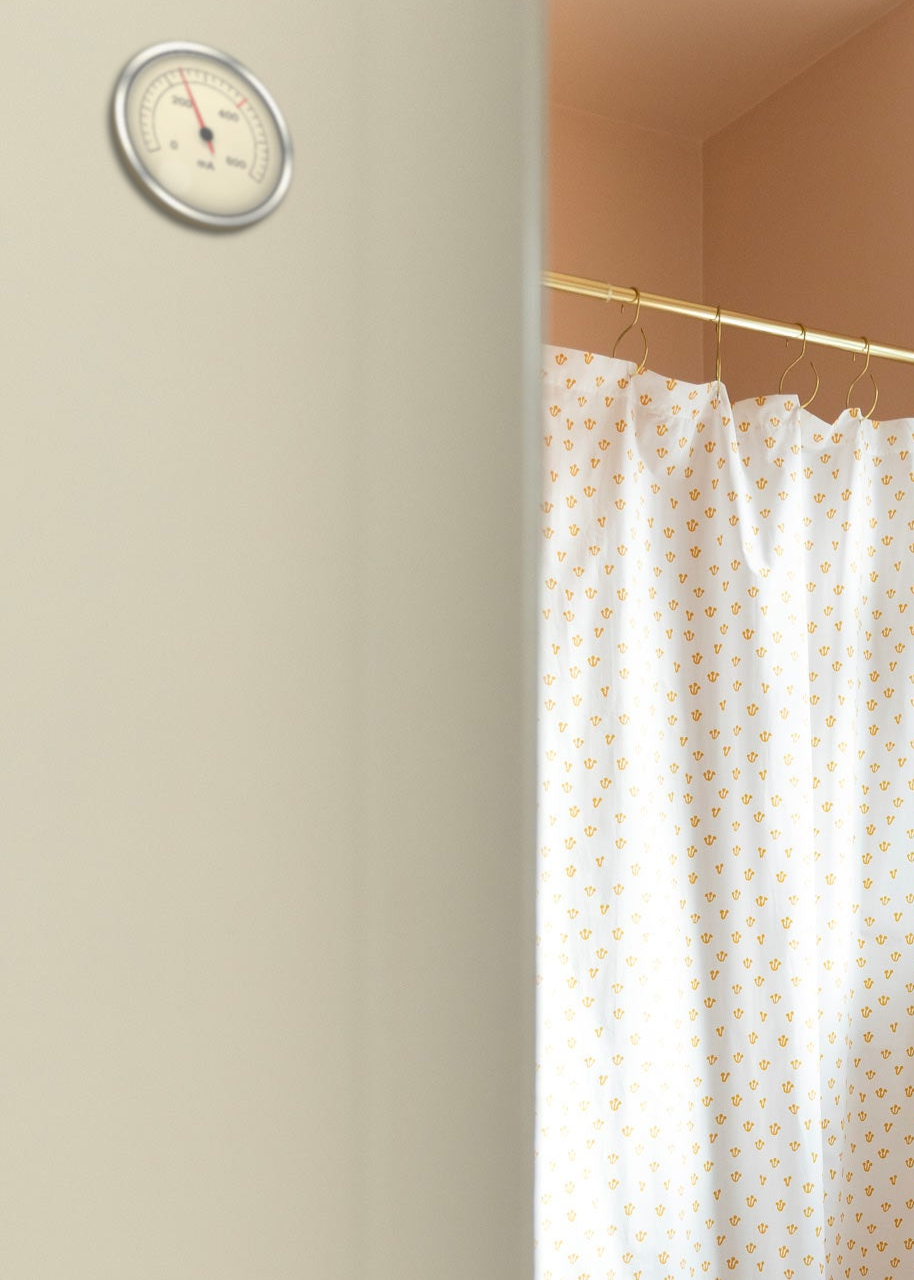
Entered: 240 mA
